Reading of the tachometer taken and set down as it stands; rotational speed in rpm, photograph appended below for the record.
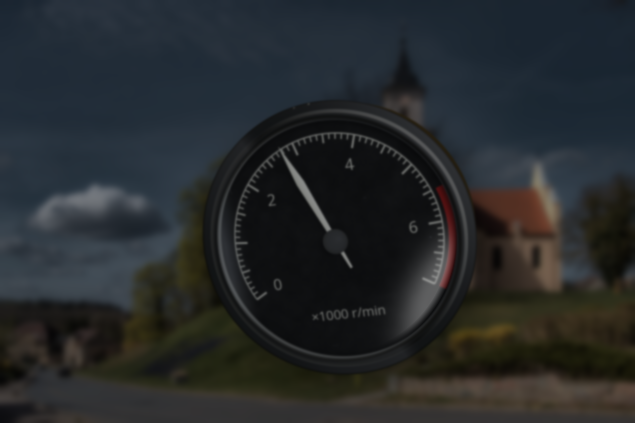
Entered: 2800 rpm
